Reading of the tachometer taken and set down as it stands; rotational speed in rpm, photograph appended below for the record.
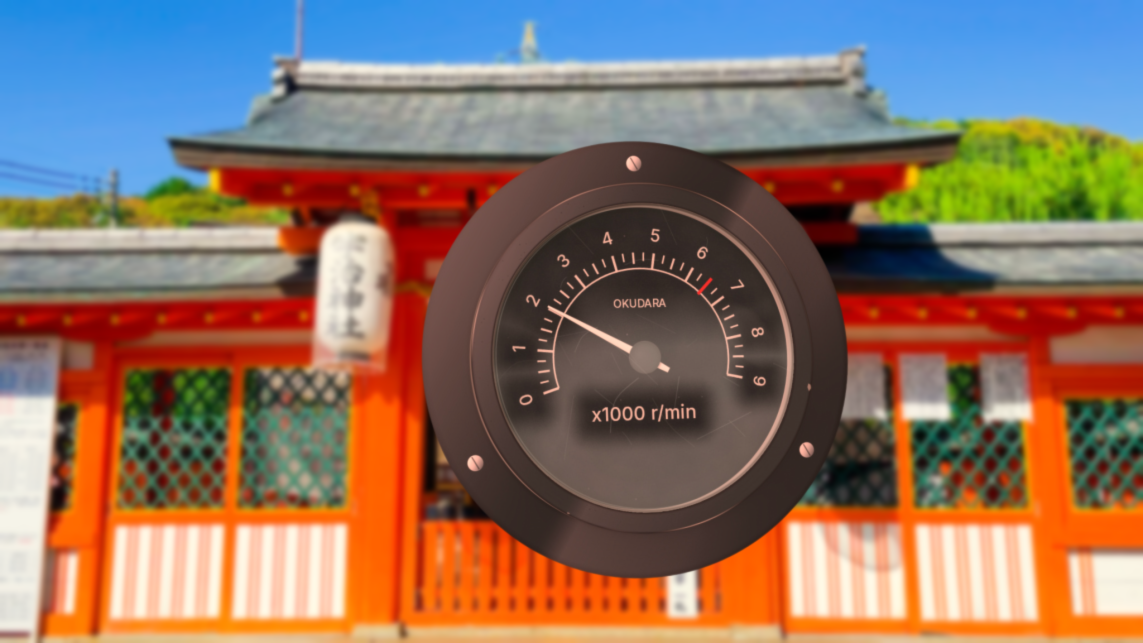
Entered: 2000 rpm
